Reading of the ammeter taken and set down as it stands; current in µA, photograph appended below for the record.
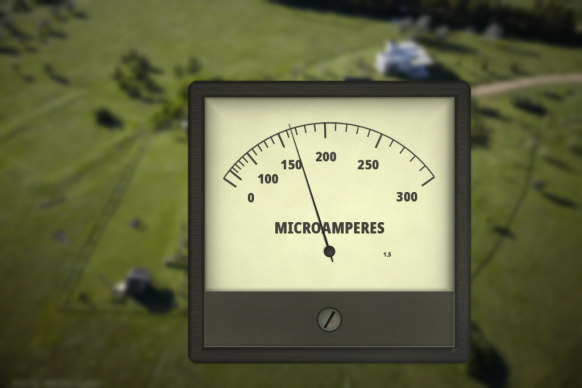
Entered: 165 µA
